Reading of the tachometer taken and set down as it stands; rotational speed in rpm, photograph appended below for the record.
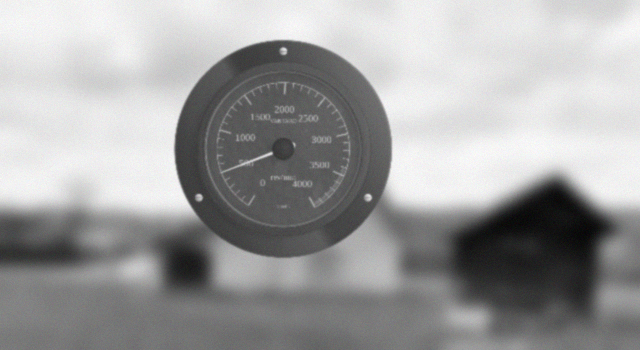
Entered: 500 rpm
